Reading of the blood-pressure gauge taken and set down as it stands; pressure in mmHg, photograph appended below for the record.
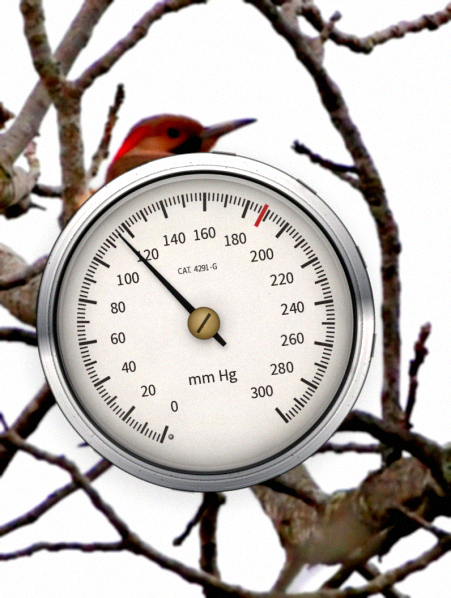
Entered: 116 mmHg
